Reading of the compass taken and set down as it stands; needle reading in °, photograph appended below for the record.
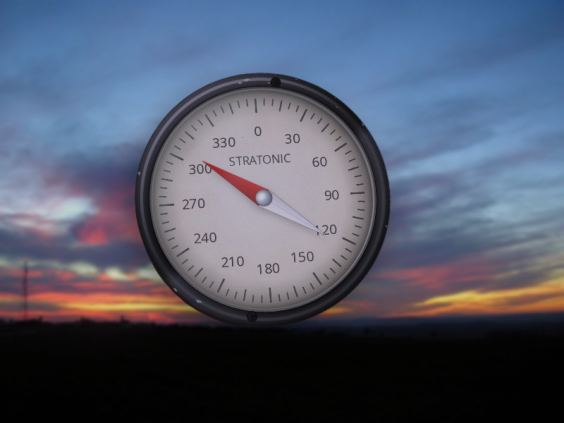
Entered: 305 °
